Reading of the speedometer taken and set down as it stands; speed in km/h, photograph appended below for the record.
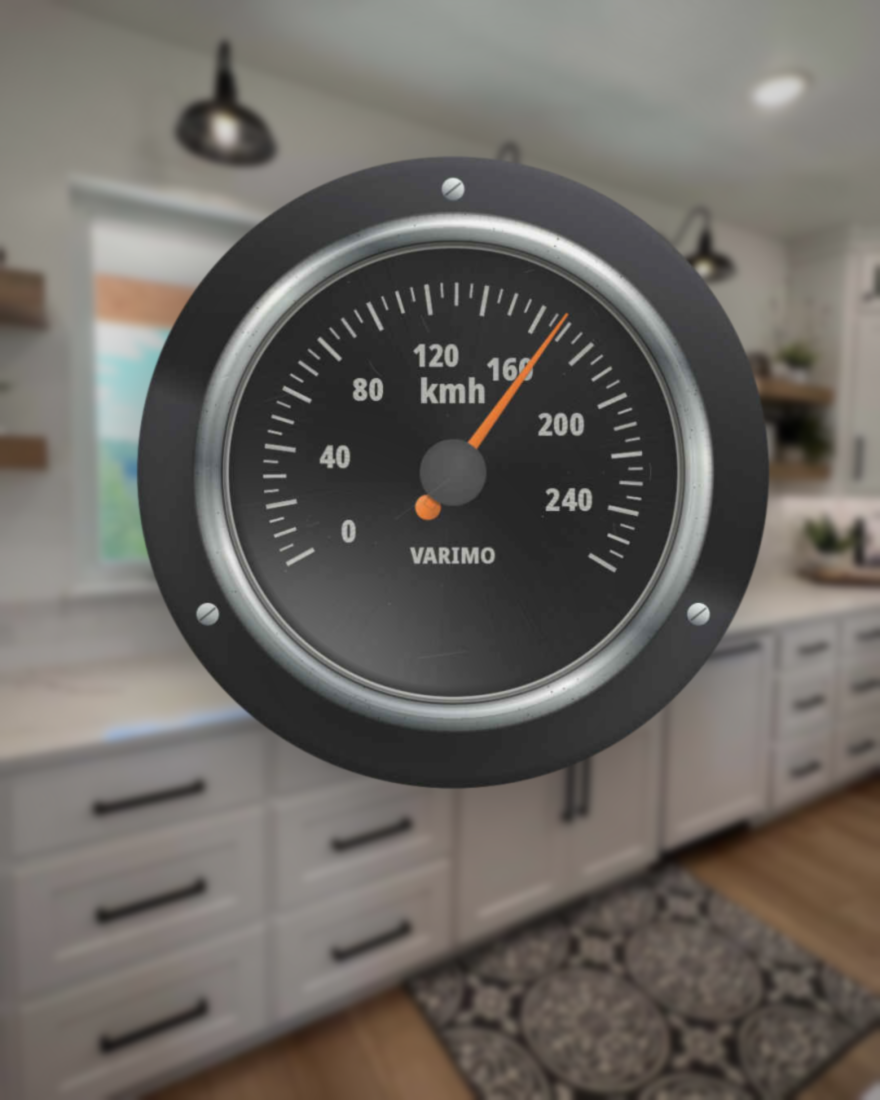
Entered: 167.5 km/h
